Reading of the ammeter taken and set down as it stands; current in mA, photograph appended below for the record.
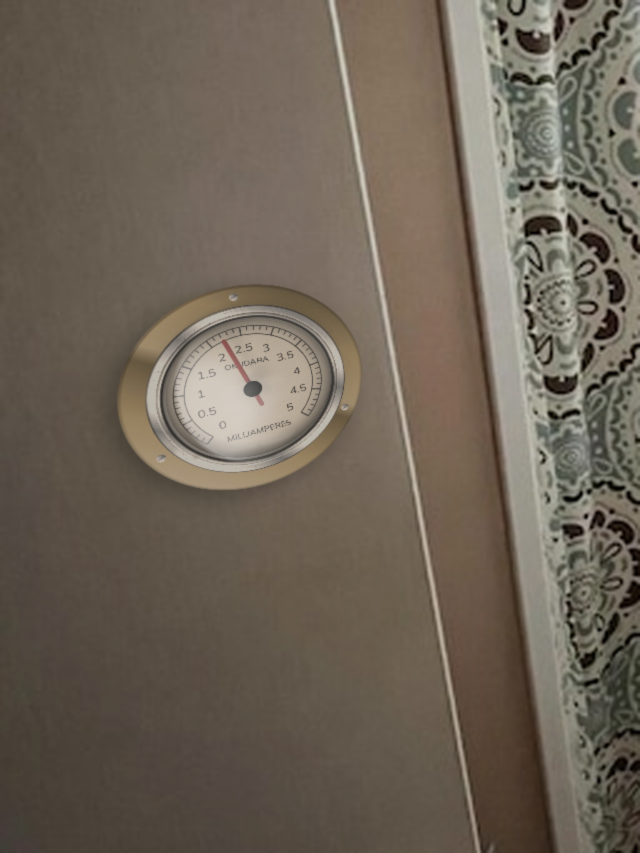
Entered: 2.2 mA
